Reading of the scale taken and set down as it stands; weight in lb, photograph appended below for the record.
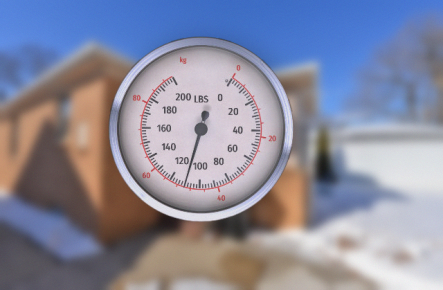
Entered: 110 lb
